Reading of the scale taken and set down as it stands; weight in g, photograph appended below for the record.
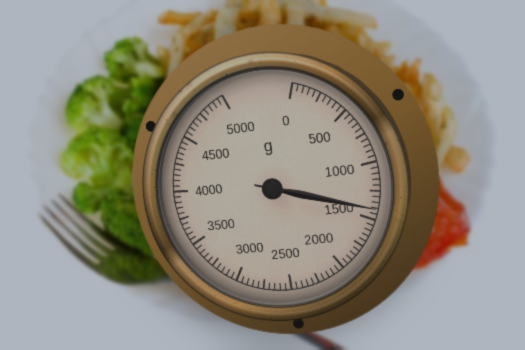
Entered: 1400 g
